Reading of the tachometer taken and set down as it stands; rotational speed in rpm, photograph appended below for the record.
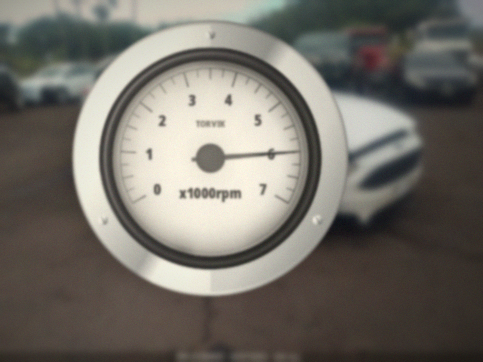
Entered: 6000 rpm
